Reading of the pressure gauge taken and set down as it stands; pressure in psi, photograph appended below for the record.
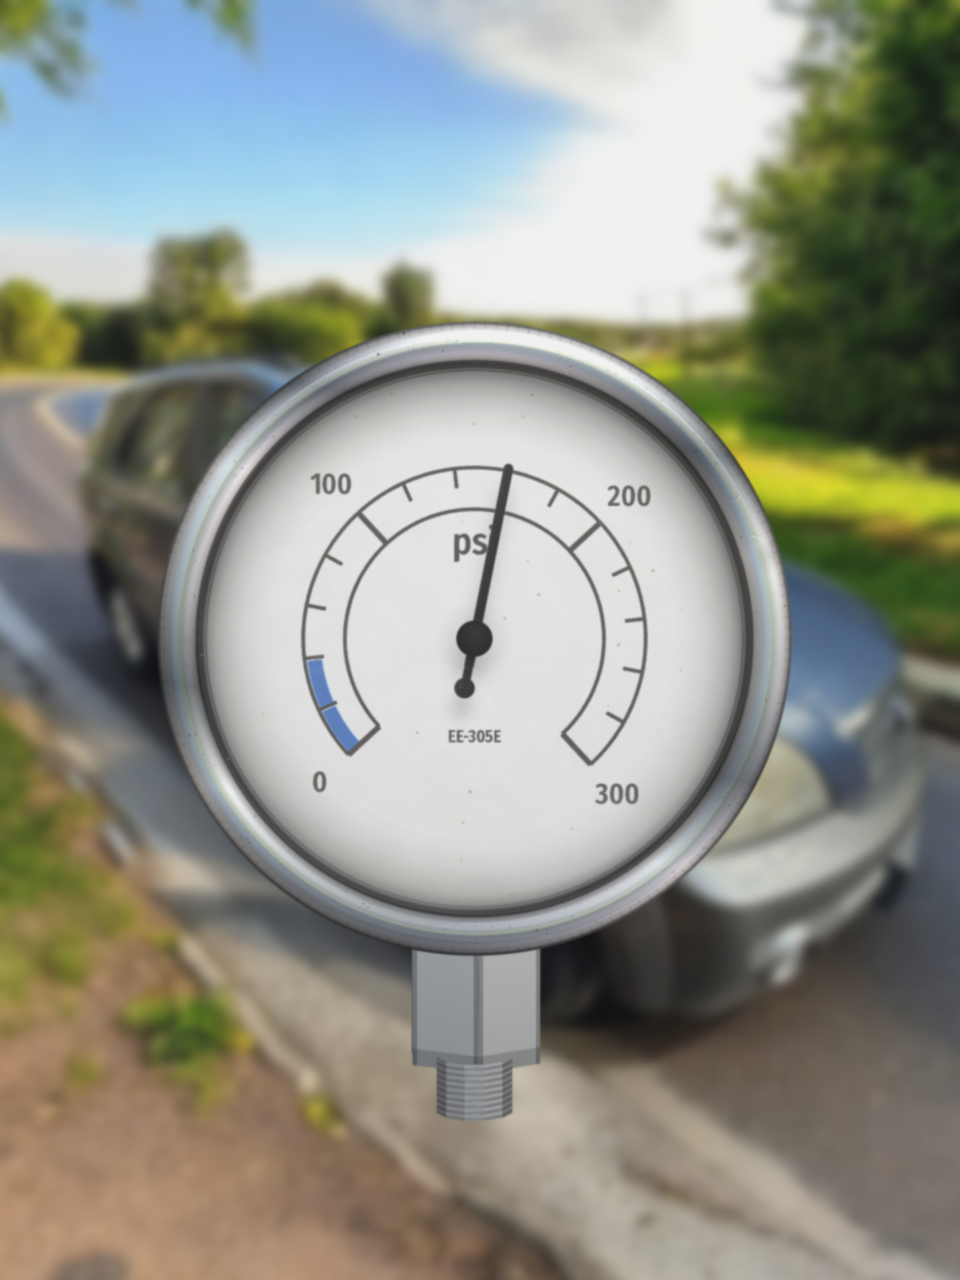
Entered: 160 psi
